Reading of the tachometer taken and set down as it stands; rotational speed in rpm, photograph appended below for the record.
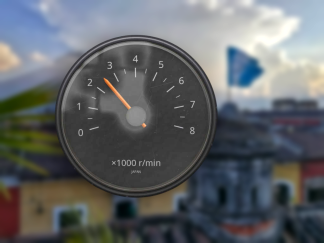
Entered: 2500 rpm
